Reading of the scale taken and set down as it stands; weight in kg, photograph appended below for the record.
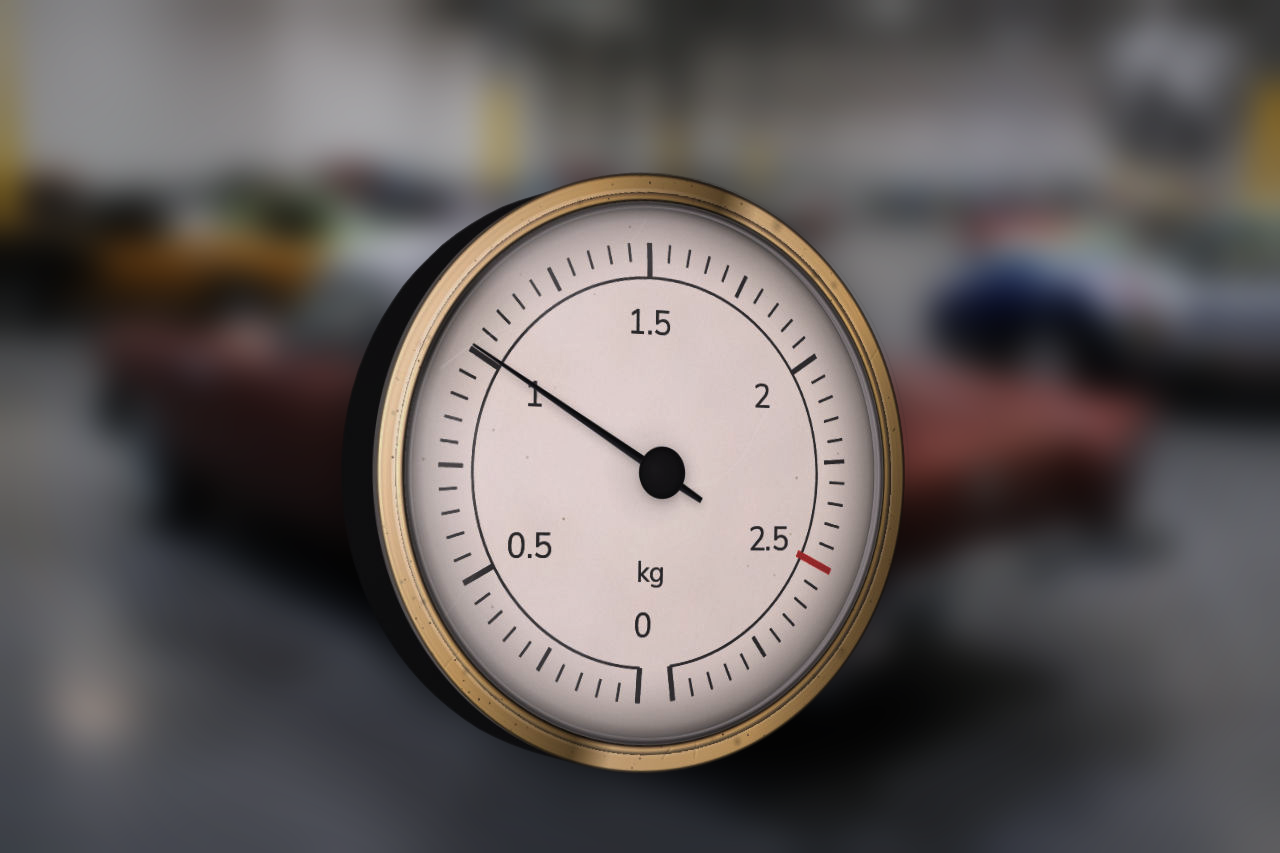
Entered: 1 kg
